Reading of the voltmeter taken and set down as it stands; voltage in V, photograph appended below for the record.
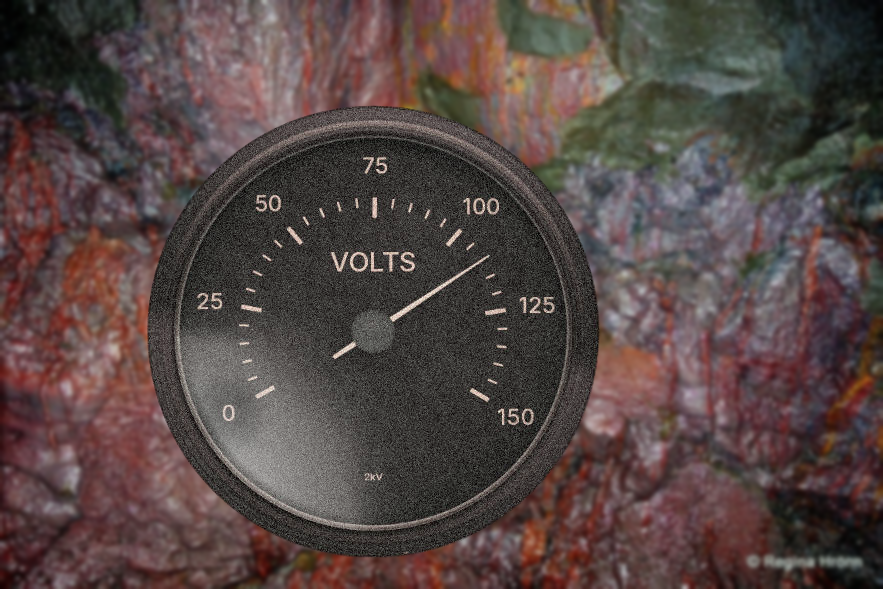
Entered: 110 V
